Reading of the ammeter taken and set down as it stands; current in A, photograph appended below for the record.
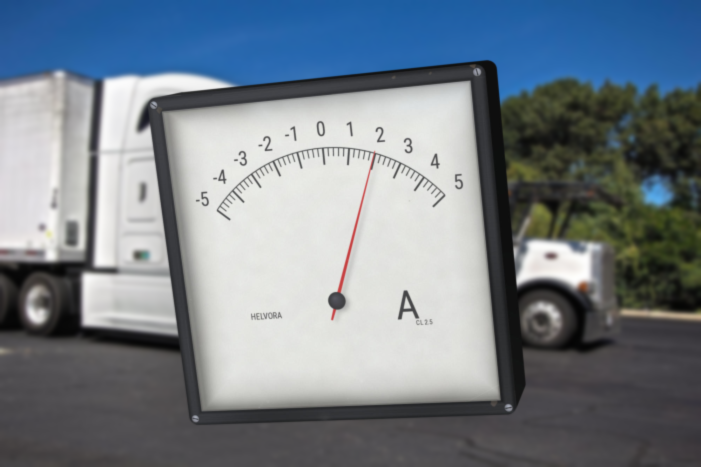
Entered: 2 A
